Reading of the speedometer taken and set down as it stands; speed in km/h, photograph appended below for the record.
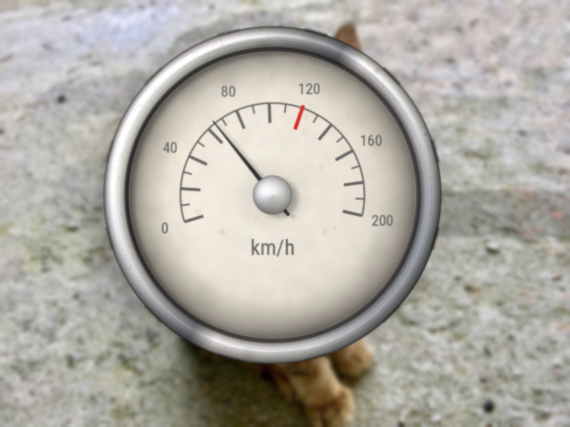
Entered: 65 km/h
